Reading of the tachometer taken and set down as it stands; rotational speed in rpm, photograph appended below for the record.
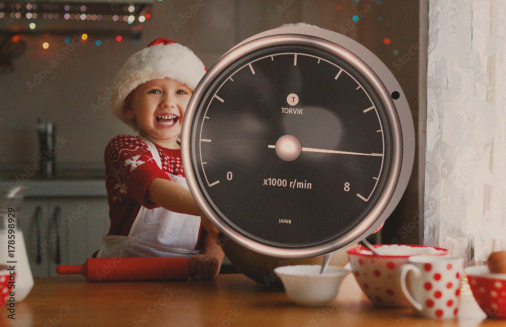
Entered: 7000 rpm
